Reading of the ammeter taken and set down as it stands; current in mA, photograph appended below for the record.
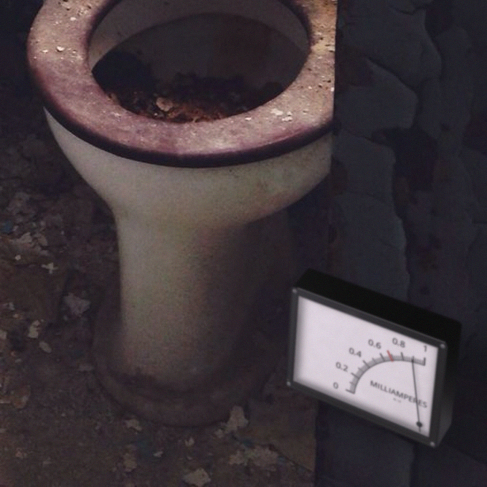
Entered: 0.9 mA
